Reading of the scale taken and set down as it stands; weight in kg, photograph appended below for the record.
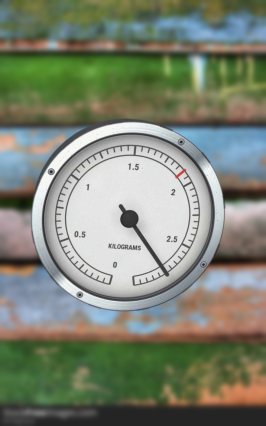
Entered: 2.75 kg
